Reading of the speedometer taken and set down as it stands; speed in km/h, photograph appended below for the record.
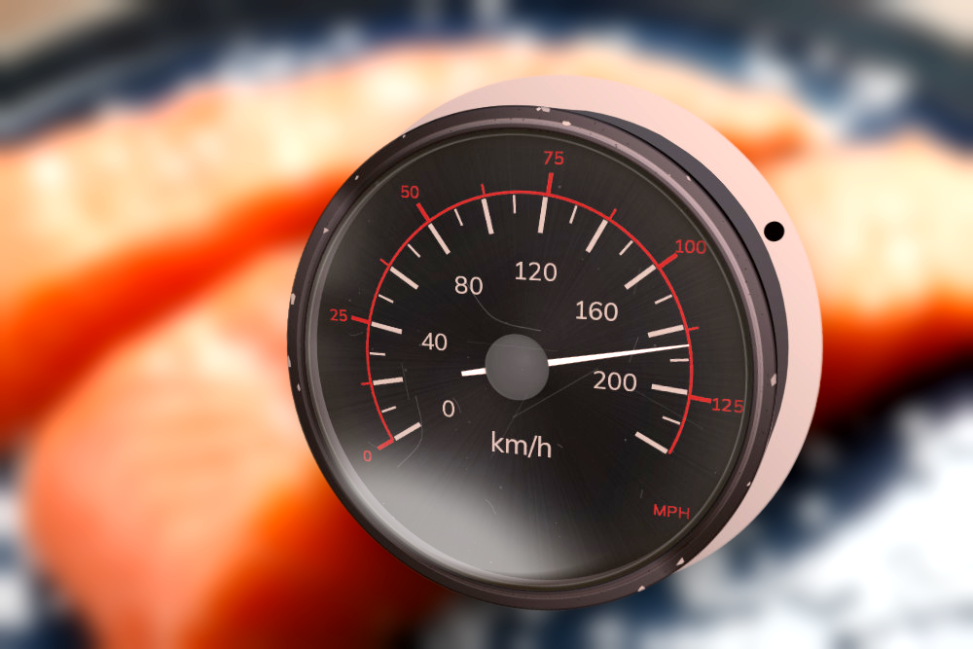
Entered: 185 km/h
